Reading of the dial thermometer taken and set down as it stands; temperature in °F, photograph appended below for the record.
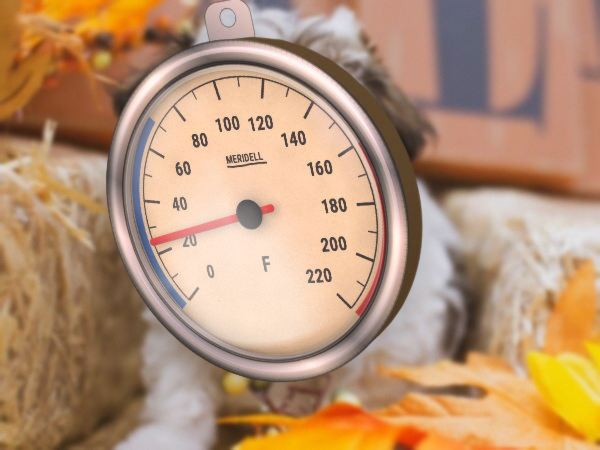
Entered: 25 °F
